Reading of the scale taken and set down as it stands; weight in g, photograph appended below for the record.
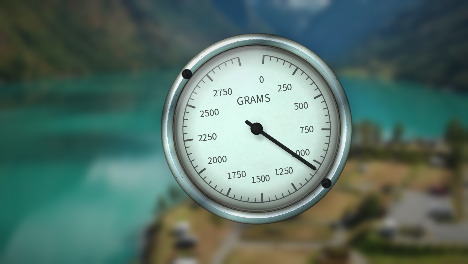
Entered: 1050 g
